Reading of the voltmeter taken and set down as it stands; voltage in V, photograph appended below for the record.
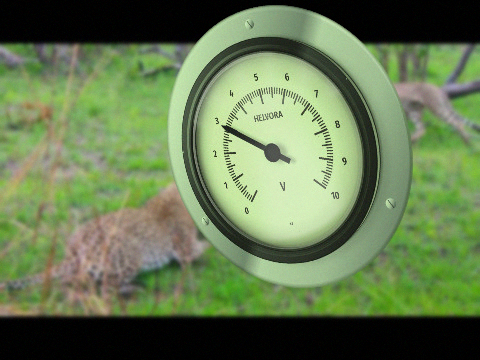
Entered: 3 V
